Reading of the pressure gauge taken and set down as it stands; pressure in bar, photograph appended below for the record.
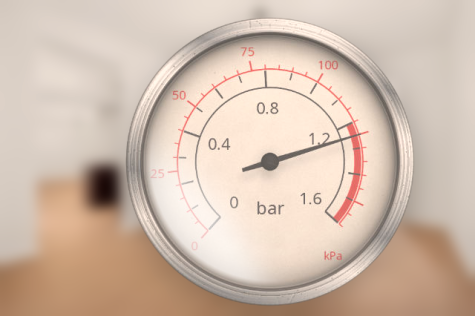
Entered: 1.25 bar
